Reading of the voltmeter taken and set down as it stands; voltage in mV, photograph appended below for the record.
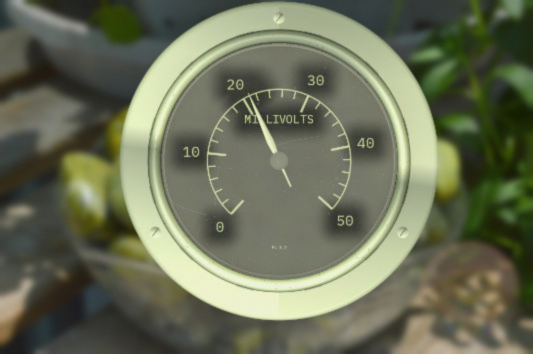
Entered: 21 mV
